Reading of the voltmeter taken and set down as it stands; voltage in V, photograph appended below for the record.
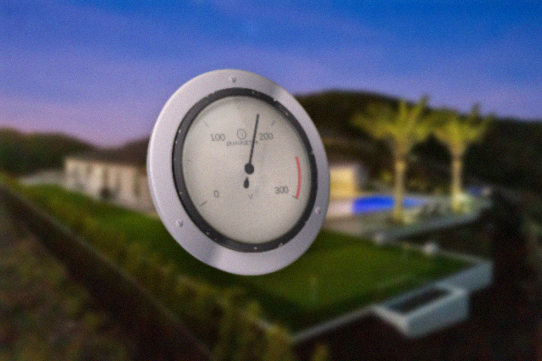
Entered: 175 V
